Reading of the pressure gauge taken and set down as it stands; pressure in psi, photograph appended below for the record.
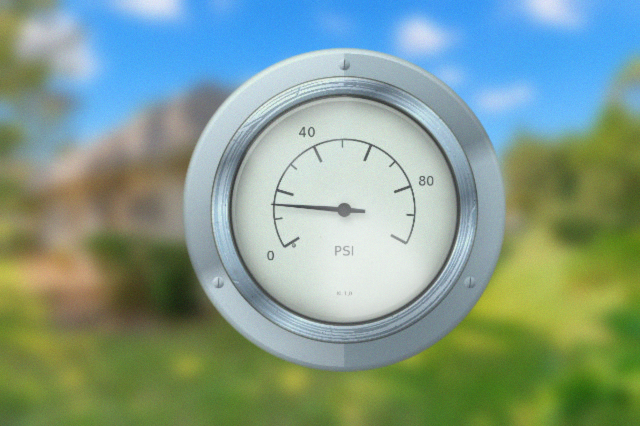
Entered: 15 psi
